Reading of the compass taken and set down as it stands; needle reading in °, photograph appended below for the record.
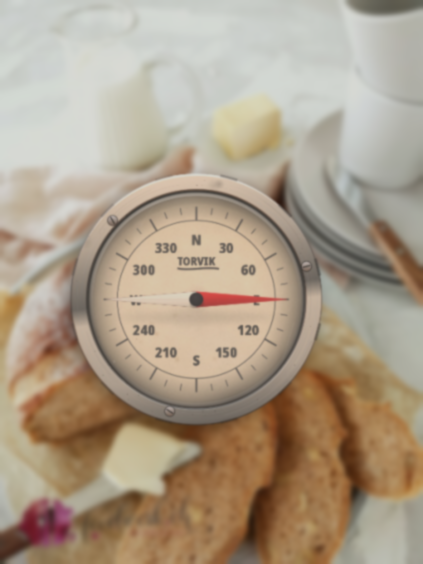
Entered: 90 °
